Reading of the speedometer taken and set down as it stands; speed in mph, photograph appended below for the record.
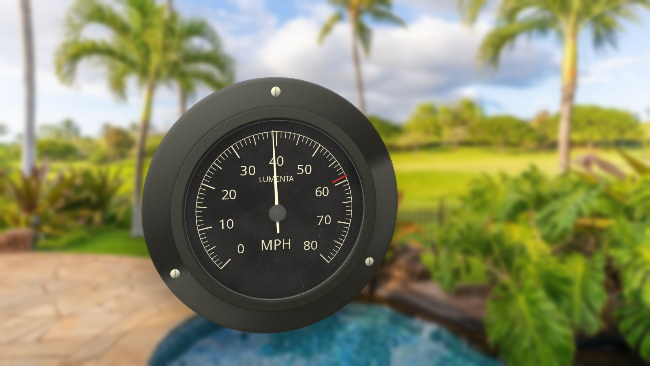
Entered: 39 mph
